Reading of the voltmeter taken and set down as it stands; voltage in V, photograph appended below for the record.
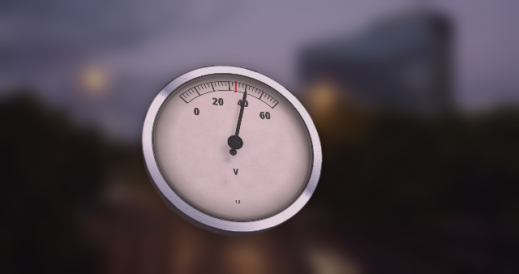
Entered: 40 V
